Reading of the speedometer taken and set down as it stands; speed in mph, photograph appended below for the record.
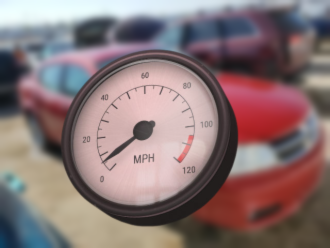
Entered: 5 mph
